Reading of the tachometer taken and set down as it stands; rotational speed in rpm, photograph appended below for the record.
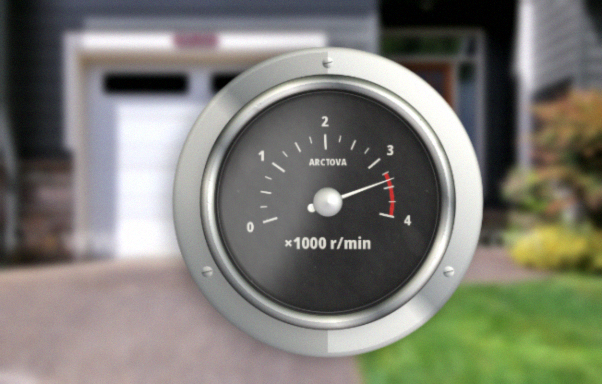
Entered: 3375 rpm
